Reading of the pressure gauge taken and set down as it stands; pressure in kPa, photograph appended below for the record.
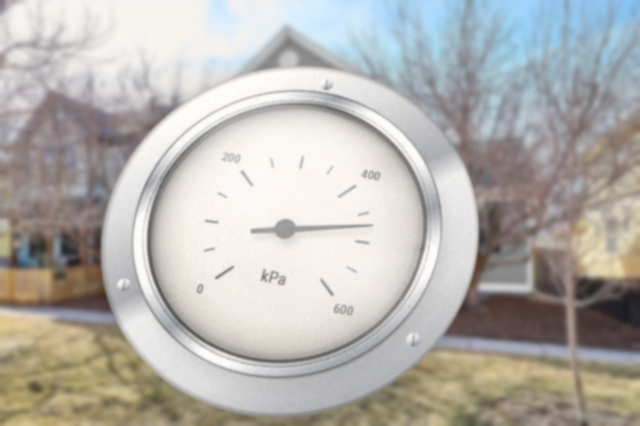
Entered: 475 kPa
